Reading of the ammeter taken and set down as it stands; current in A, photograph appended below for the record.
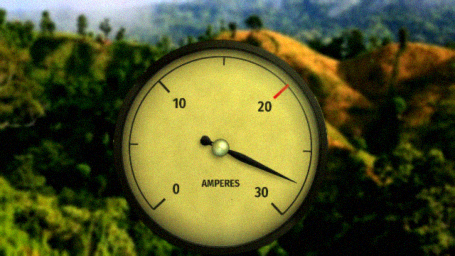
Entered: 27.5 A
